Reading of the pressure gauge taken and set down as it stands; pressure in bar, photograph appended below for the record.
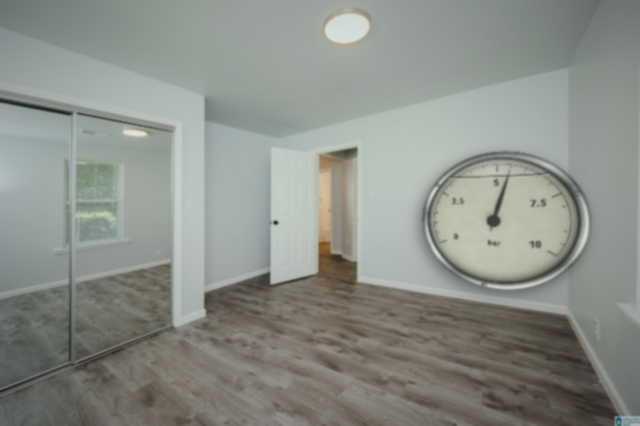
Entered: 5.5 bar
